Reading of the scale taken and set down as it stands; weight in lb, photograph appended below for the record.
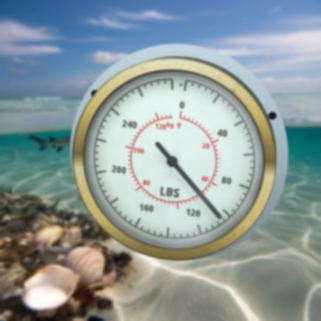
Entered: 104 lb
